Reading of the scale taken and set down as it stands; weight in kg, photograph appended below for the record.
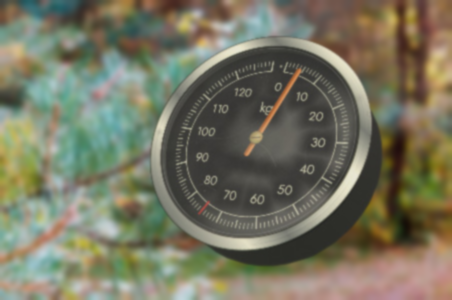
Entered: 5 kg
